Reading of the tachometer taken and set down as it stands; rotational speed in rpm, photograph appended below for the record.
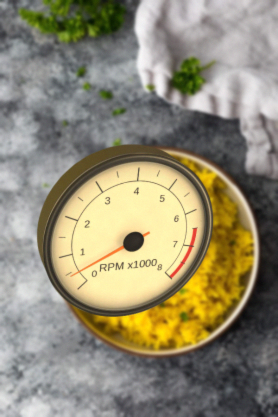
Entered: 500 rpm
